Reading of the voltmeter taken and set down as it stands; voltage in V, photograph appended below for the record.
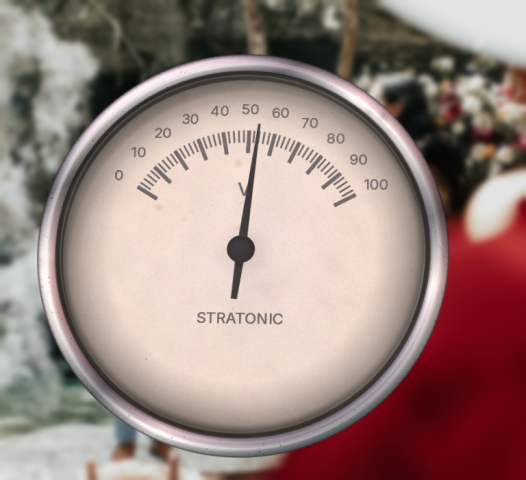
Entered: 54 V
